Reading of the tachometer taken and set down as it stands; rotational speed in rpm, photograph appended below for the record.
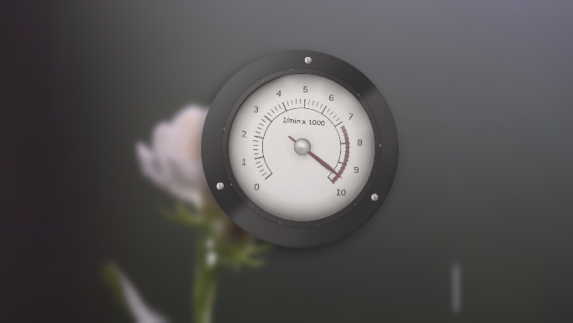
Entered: 9600 rpm
